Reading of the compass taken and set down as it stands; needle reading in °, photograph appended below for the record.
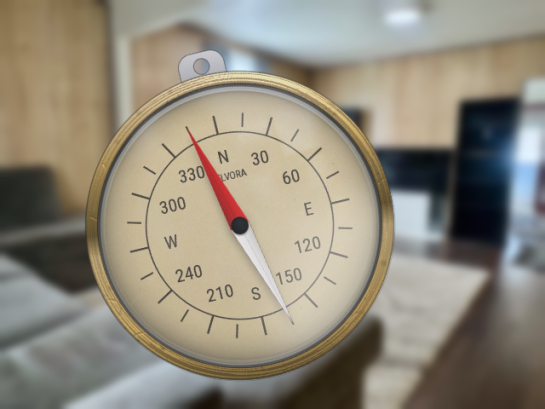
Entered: 345 °
